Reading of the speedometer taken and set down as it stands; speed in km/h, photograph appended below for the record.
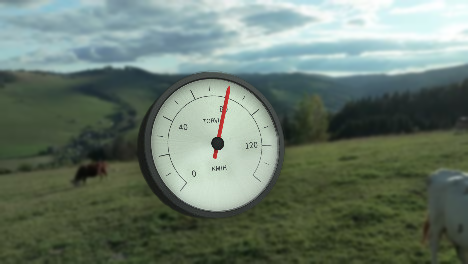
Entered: 80 km/h
